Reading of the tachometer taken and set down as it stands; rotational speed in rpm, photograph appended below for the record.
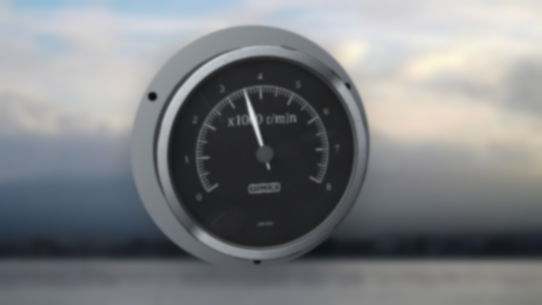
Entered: 3500 rpm
